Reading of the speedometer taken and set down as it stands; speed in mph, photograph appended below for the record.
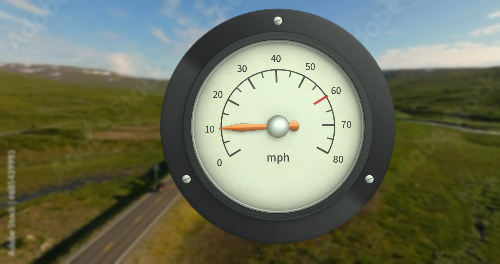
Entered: 10 mph
